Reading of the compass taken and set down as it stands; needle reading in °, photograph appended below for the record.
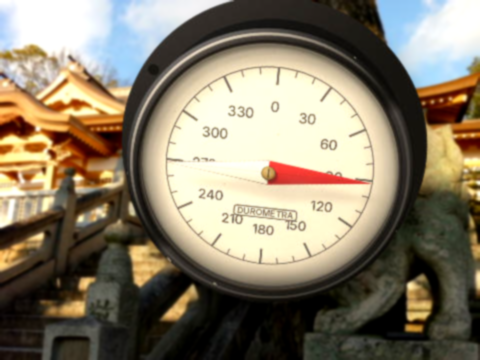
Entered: 90 °
